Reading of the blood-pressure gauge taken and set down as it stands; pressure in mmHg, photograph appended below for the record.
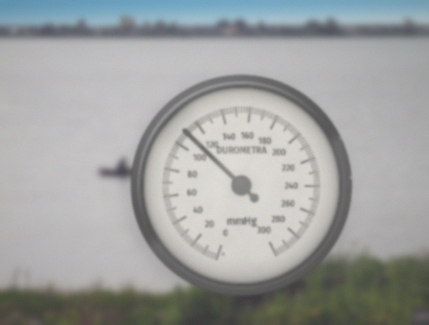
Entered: 110 mmHg
